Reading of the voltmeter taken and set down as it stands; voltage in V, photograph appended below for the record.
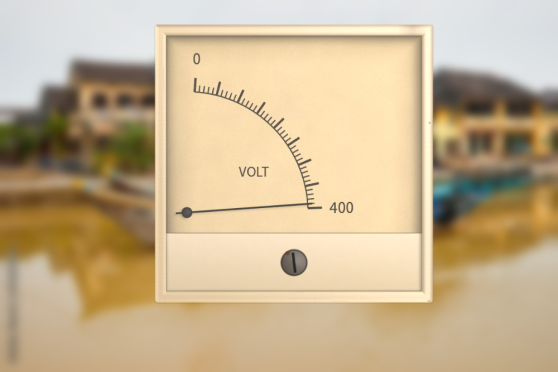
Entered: 390 V
